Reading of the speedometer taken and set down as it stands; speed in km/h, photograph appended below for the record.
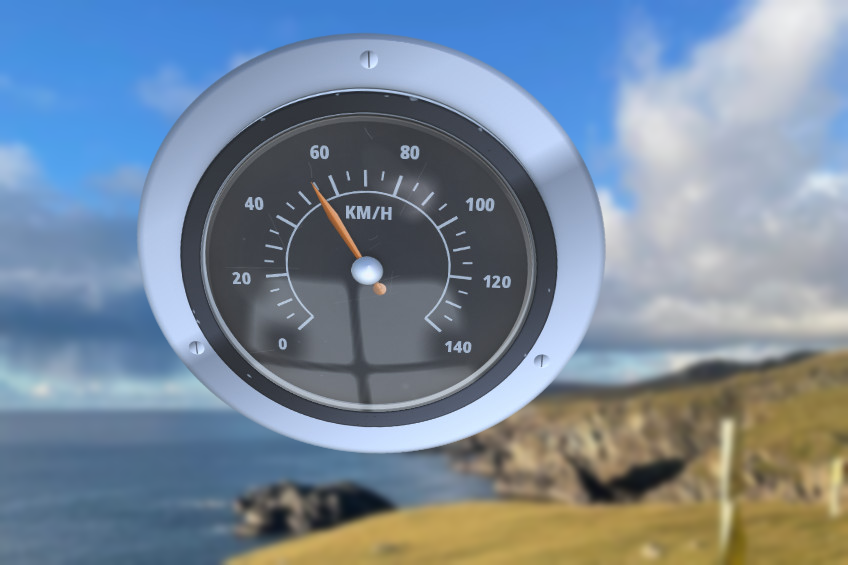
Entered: 55 km/h
